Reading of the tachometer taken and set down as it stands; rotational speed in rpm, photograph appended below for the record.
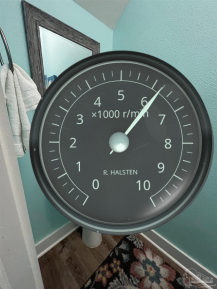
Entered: 6250 rpm
